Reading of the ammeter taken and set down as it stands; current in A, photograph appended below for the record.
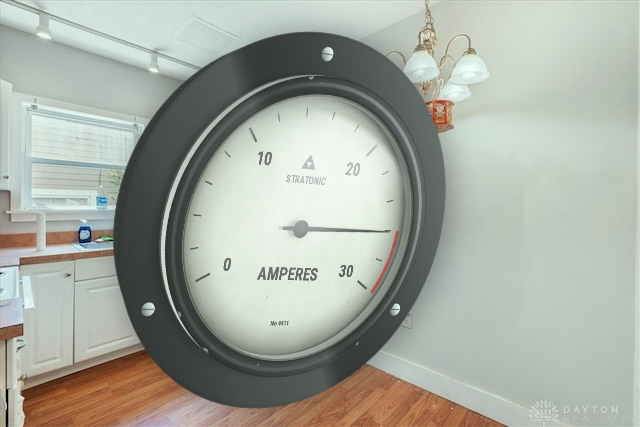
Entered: 26 A
